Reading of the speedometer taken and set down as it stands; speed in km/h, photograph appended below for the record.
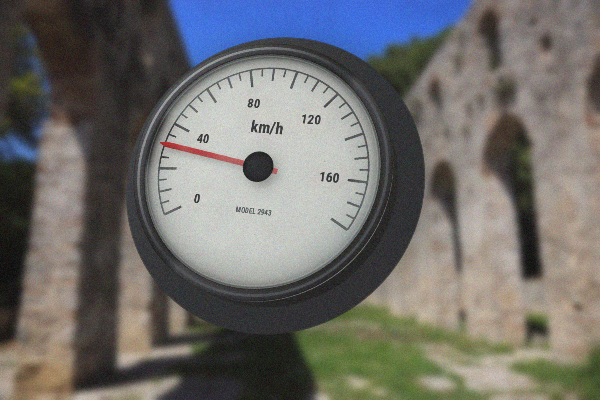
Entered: 30 km/h
